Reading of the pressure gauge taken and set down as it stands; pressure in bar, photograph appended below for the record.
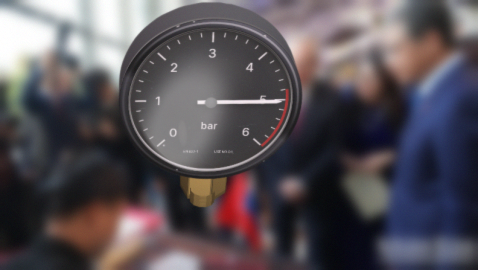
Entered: 5 bar
